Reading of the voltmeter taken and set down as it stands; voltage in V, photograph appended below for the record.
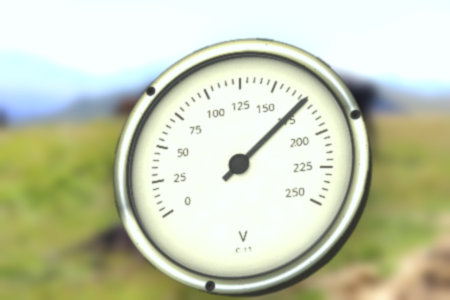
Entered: 175 V
